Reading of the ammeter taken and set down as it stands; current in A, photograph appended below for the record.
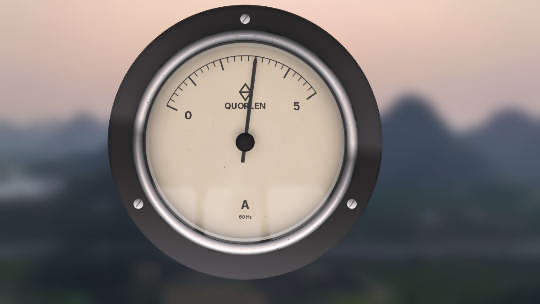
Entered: 3 A
